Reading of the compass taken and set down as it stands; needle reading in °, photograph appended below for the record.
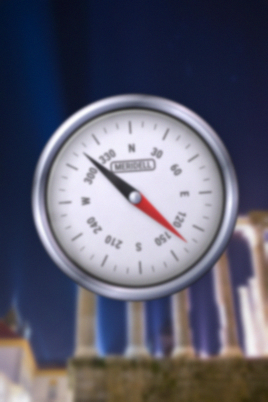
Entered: 135 °
